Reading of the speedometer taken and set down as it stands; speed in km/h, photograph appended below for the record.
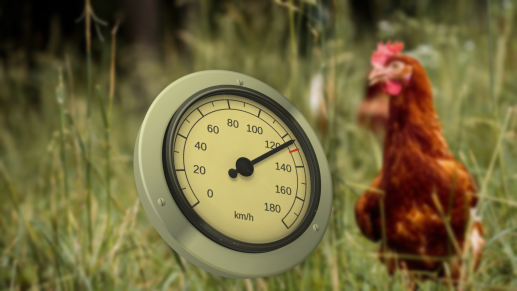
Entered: 125 km/h
